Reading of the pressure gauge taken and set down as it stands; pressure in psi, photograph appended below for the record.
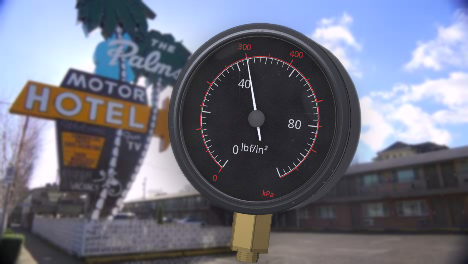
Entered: 44 psi
